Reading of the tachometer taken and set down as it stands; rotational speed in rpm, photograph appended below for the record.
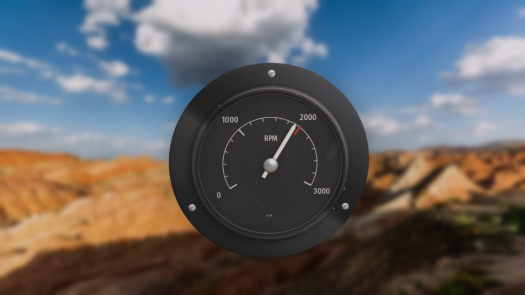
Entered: 1900 rpm
